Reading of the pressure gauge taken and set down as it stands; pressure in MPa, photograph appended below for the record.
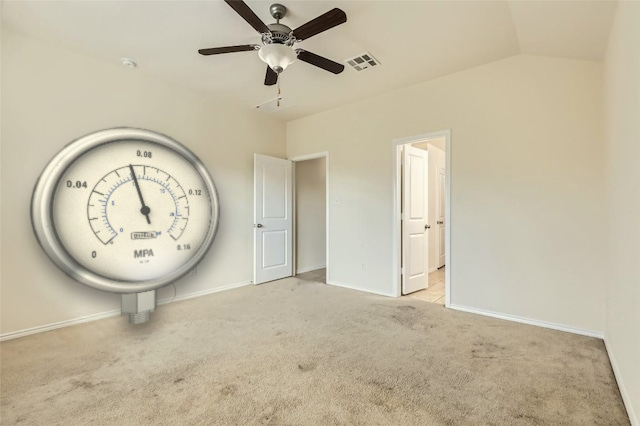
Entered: 0.07 MPa
